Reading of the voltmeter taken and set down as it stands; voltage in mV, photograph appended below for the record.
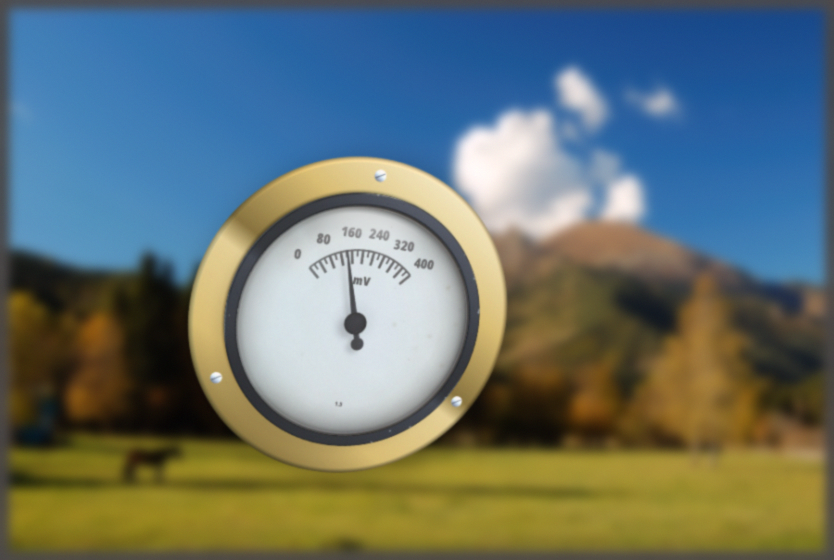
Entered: 140 mV
